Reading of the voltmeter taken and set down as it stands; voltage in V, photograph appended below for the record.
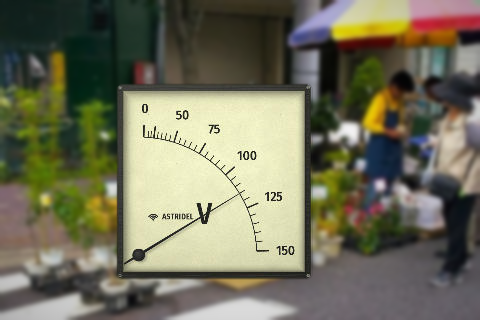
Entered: 115 V
